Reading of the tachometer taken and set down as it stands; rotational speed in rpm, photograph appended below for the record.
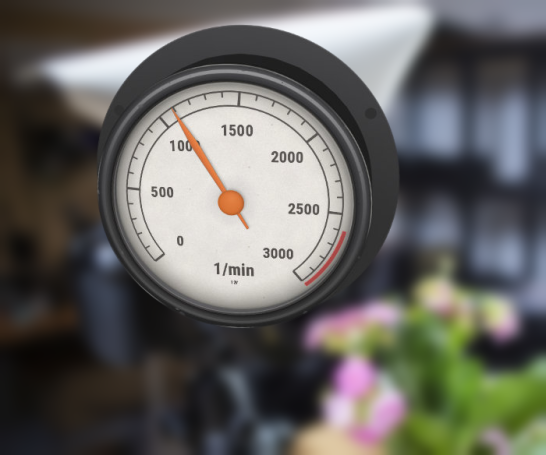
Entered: 1100 rpm
